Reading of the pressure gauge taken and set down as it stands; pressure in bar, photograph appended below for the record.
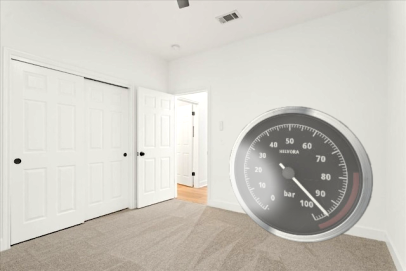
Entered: 95 bar
